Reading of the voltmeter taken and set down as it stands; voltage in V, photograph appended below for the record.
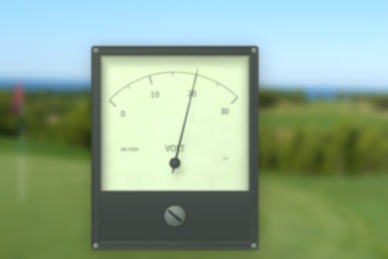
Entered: 20 V
